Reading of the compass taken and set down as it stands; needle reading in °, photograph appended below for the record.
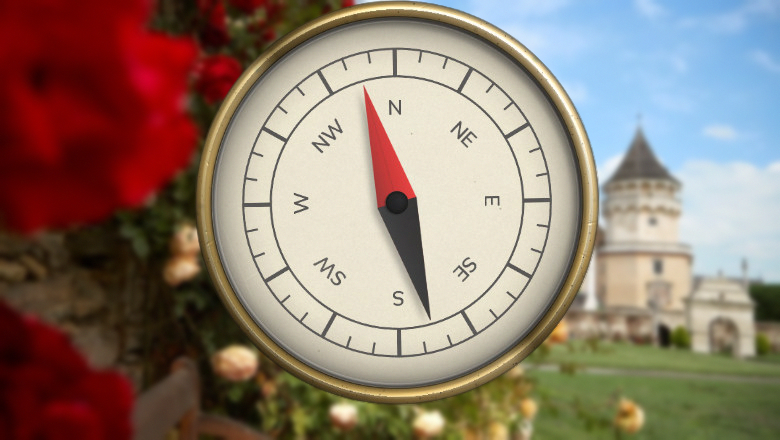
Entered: 345 °
